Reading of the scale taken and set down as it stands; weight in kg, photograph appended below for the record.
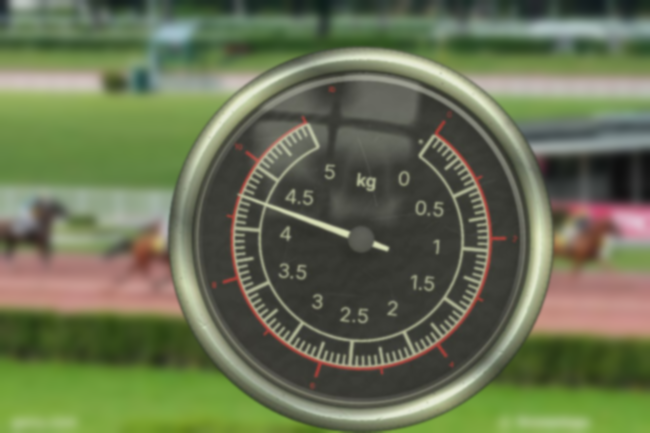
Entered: 4.25 kg
